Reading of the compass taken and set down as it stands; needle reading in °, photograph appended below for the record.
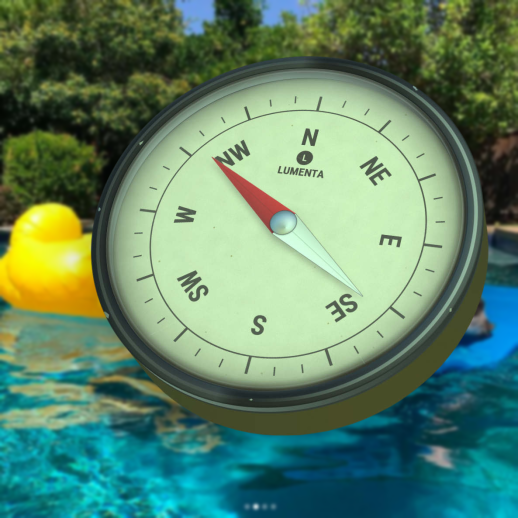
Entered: 305 °
